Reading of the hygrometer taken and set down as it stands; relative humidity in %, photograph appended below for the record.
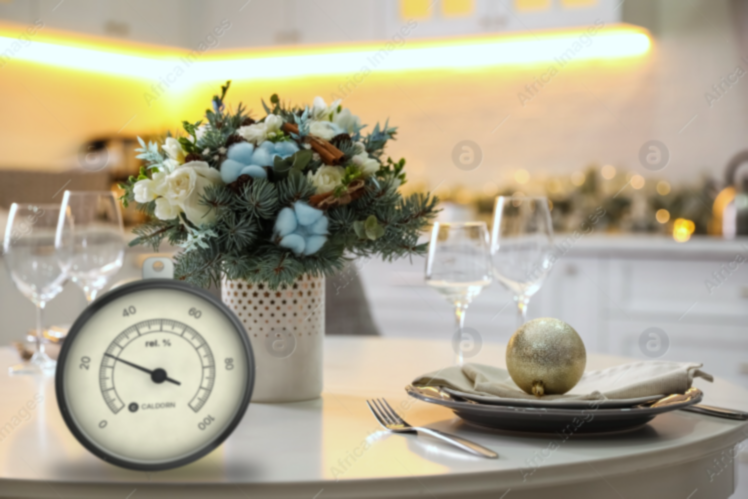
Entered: 25 %
